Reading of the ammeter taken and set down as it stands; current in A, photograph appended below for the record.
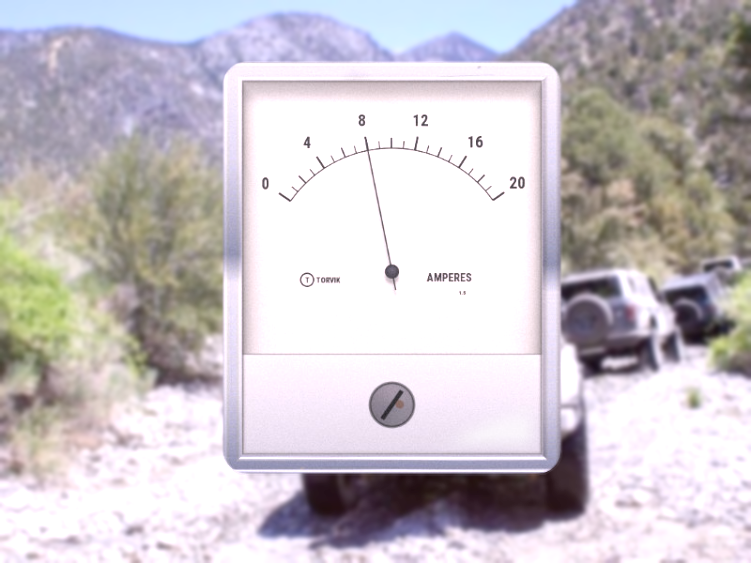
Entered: 8 A
